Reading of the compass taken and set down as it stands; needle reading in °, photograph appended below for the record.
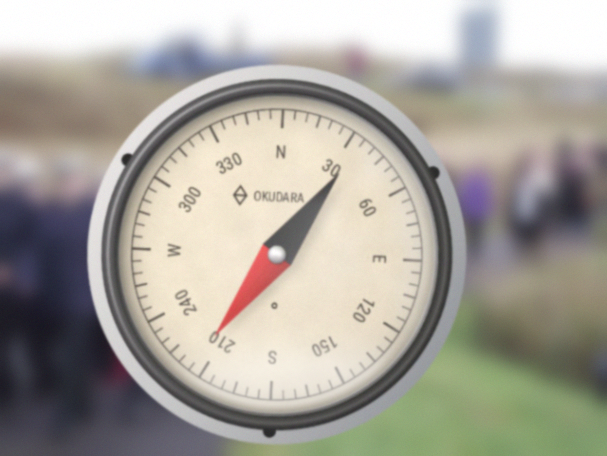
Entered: 215 °
